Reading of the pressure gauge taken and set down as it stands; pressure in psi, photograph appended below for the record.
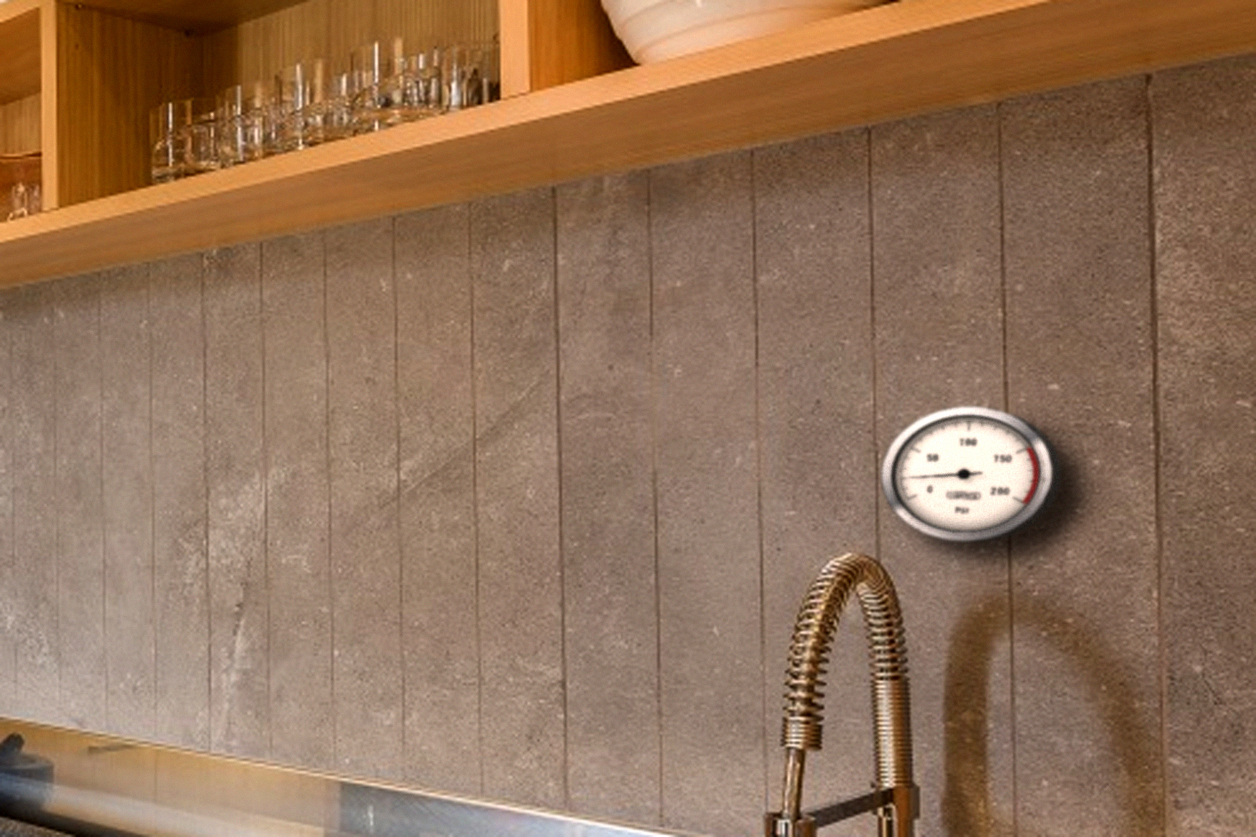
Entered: 20 psi
